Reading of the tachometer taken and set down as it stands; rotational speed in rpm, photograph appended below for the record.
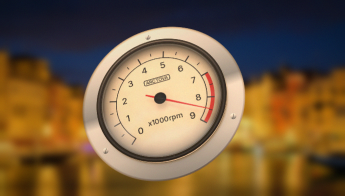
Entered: 8500 rpm
